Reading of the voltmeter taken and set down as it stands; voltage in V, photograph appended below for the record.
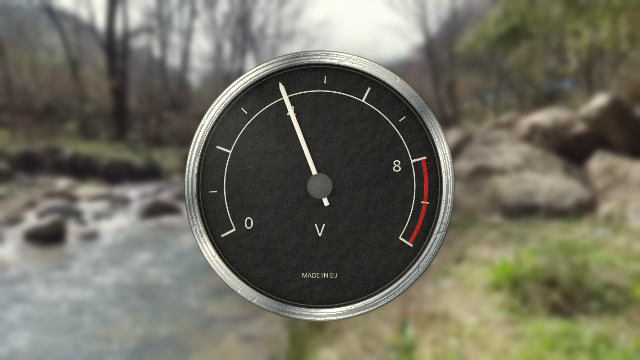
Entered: 4 V
